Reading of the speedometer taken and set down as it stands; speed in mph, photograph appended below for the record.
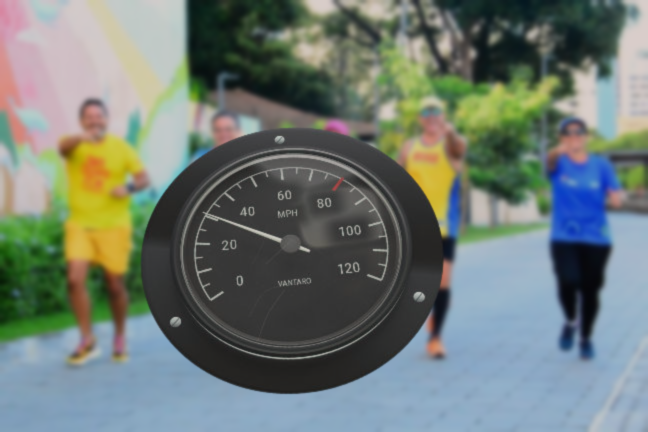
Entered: 30 mph
